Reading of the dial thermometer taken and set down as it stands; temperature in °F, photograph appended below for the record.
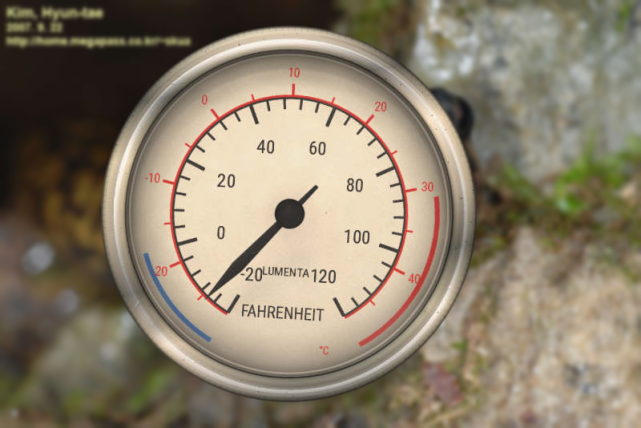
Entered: -14 °F
